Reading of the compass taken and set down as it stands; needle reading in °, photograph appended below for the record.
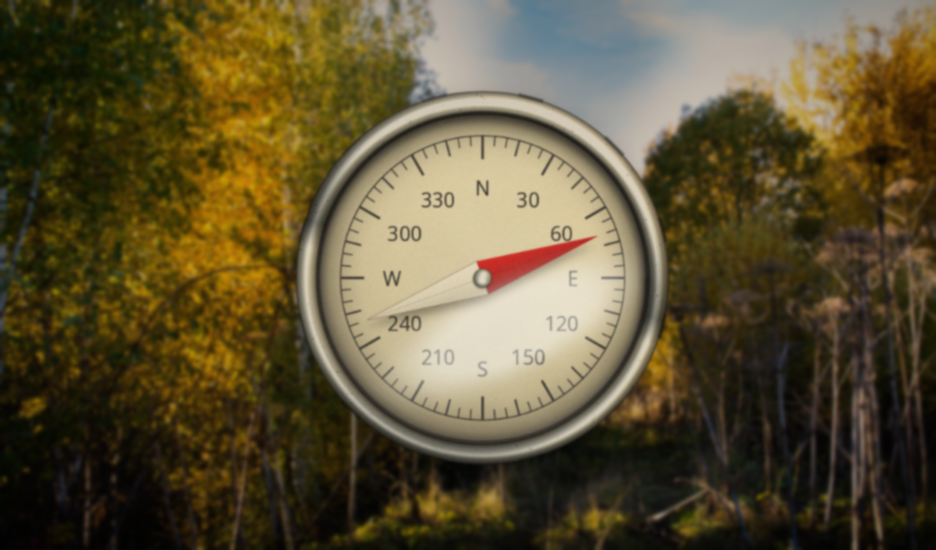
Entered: 70 °
